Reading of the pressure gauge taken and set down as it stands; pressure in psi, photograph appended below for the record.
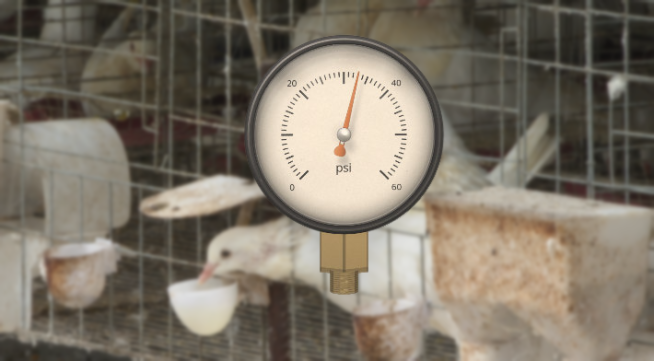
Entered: 33 psi
